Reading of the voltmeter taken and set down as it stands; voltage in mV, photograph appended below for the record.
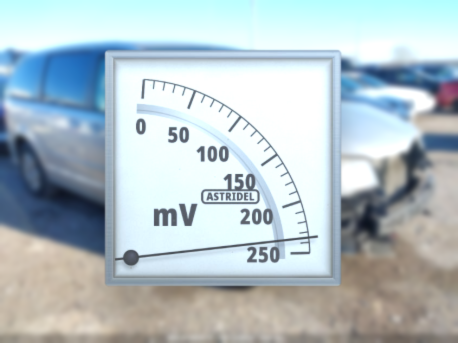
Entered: 235 mV
